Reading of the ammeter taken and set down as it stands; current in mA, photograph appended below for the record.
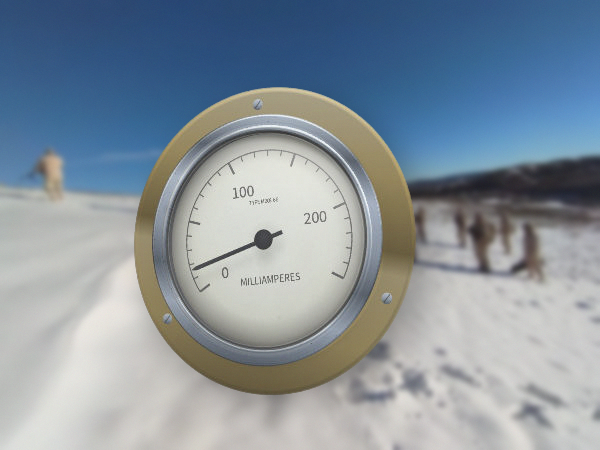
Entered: 15 mA
